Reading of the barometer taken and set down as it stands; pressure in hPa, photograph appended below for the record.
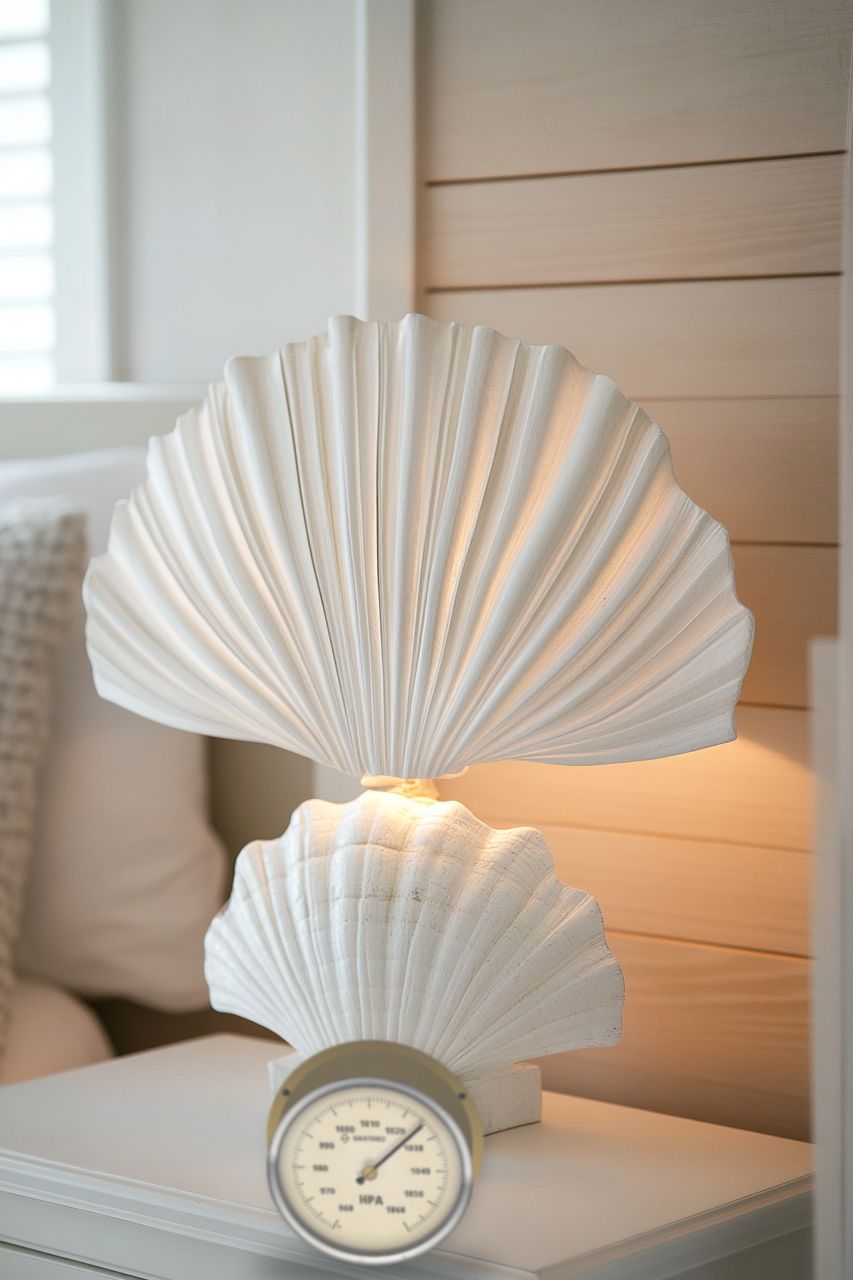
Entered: 1025 hPa
